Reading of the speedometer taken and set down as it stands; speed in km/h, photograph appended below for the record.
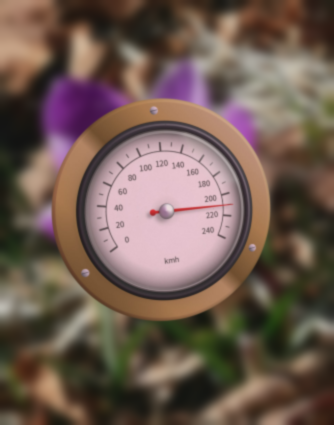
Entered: 210 km/h
